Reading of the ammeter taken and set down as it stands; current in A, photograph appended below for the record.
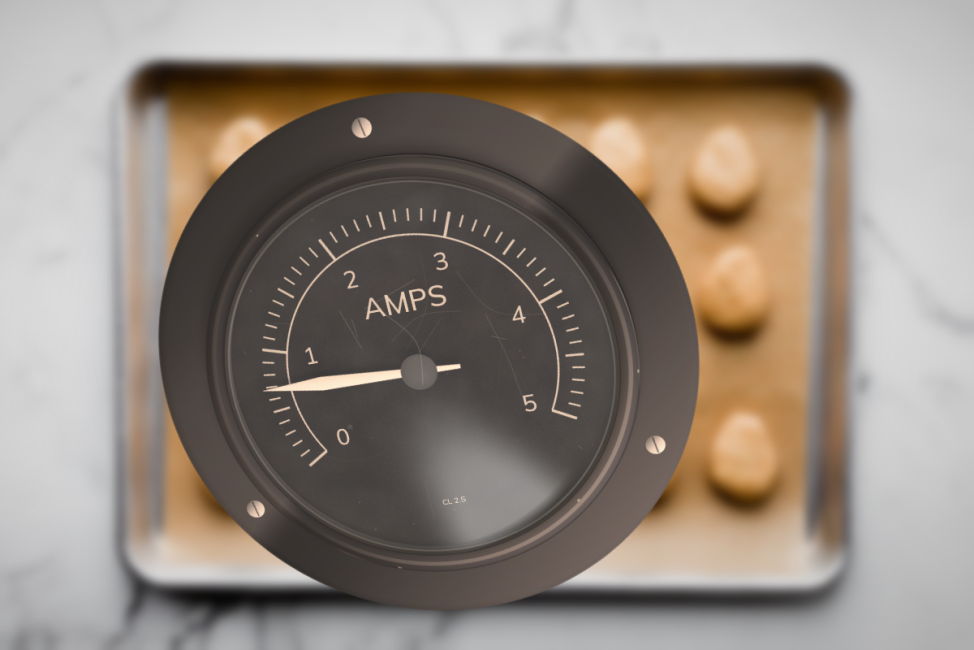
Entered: 0.7 A
